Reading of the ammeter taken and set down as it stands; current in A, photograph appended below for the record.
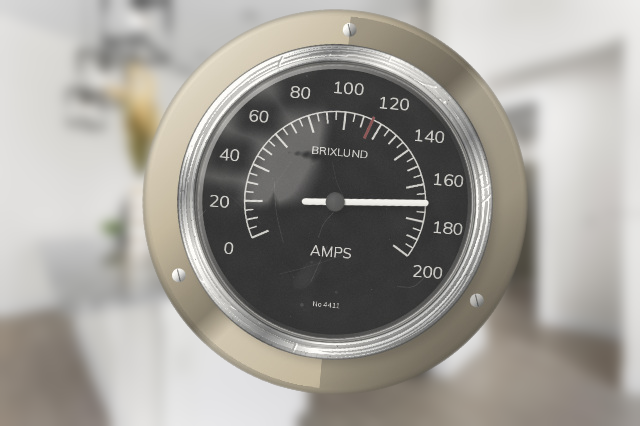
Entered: 170 A
